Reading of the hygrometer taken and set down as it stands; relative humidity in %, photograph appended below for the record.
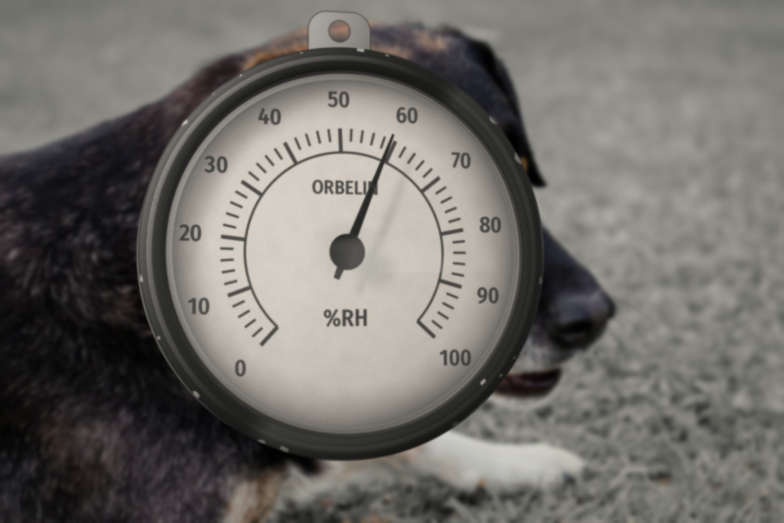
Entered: 59 %
